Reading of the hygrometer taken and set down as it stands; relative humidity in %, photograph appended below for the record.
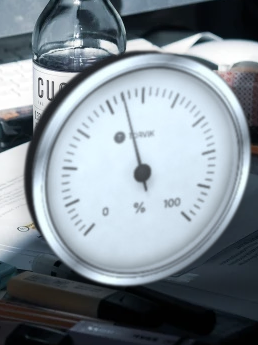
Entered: 44 %
